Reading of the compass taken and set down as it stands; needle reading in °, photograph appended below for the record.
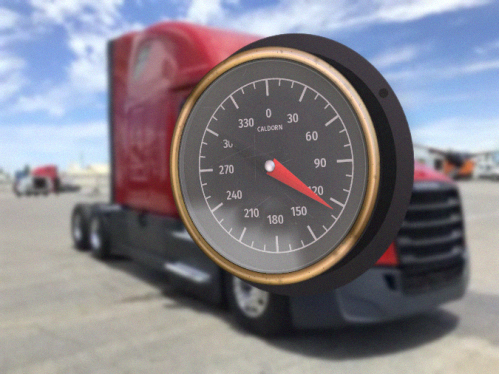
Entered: 125 °
